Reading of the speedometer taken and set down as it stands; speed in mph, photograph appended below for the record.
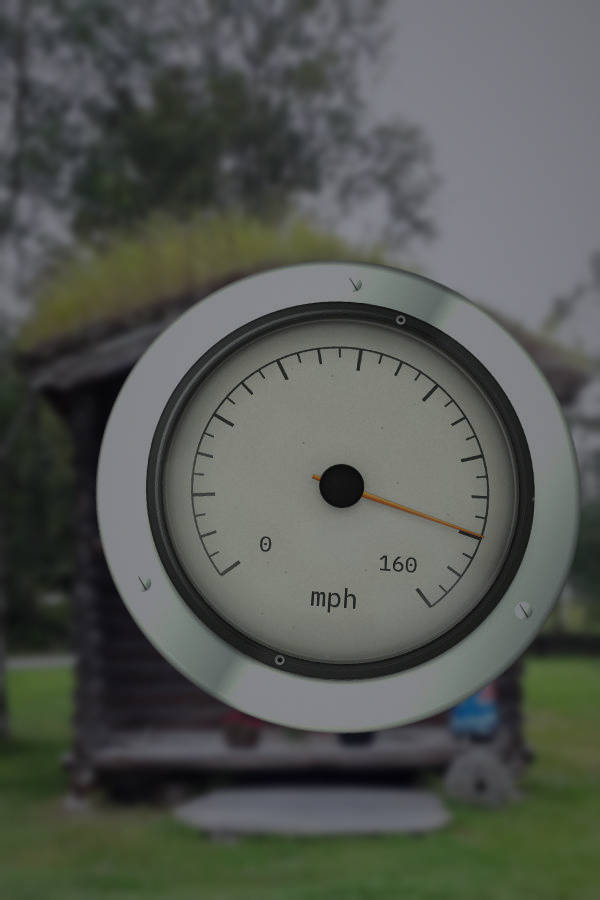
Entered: 140 mph
